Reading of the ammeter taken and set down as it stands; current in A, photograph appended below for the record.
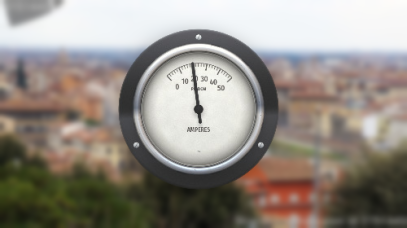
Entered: 20 A
